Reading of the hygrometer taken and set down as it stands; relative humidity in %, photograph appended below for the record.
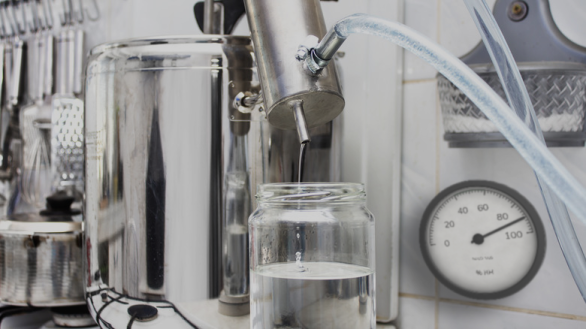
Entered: 90 %
